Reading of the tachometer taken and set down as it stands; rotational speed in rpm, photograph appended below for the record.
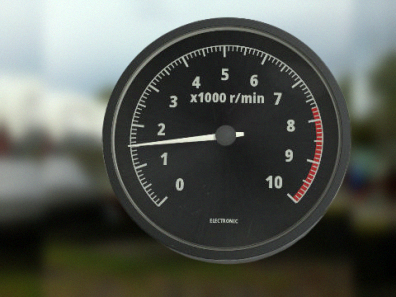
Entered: 1500 rpm
